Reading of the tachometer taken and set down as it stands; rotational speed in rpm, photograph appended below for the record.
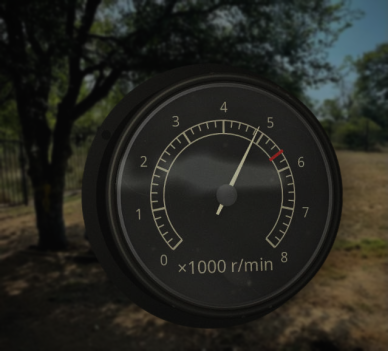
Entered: 4800 rpm
